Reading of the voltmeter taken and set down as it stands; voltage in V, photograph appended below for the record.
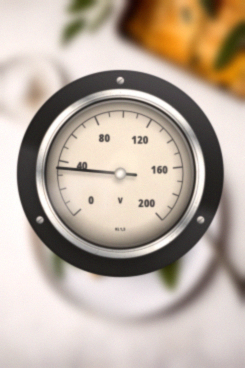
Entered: 35 V
